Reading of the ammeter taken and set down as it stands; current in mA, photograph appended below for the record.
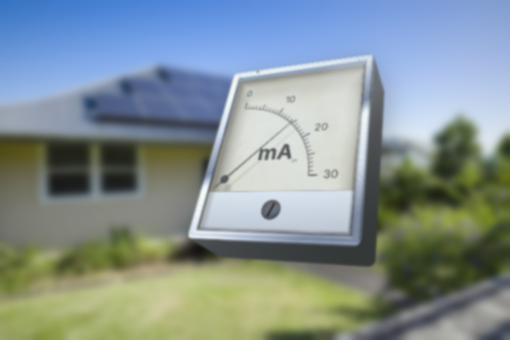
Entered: 15 mA
